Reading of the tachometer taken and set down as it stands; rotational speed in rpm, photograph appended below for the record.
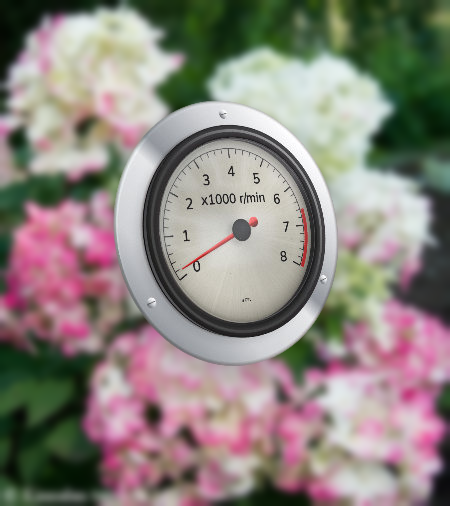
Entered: 200 rpm
